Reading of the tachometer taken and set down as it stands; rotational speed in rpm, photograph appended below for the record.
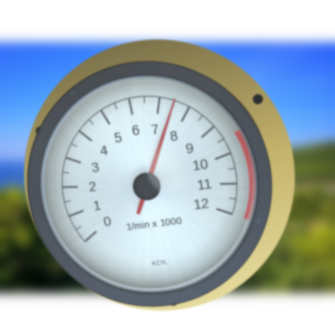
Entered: 7500 rpm
